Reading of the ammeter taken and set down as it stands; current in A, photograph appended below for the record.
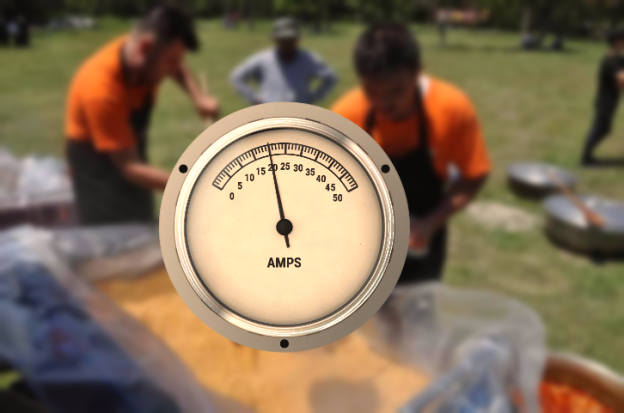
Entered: 20 A
